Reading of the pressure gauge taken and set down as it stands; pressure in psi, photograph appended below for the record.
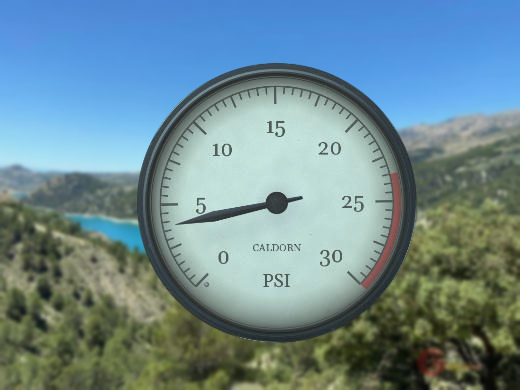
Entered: 3.75 psi
